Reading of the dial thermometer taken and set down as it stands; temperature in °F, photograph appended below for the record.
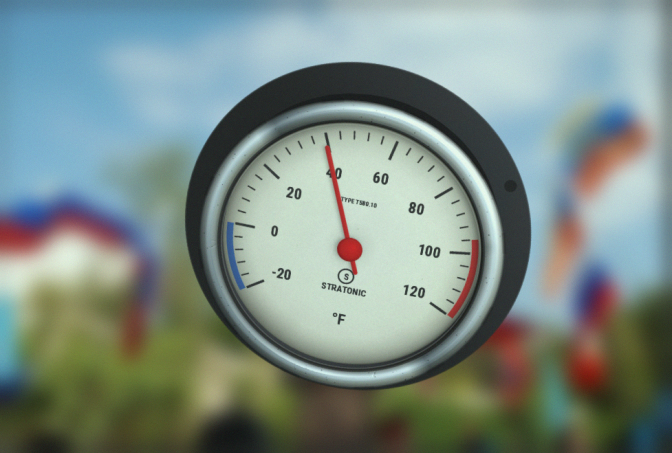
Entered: 40 °F
